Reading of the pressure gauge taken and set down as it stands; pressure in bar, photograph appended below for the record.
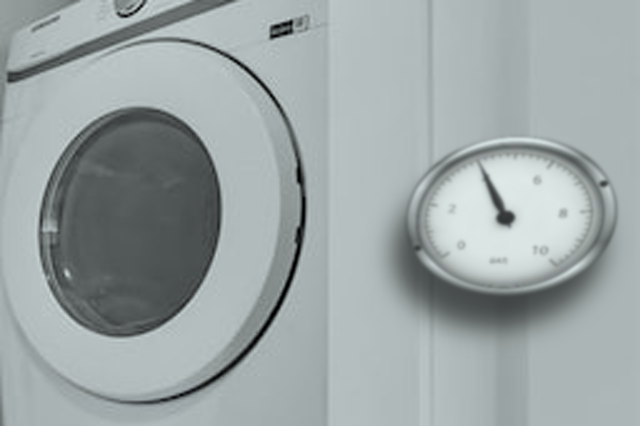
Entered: 4 bar
